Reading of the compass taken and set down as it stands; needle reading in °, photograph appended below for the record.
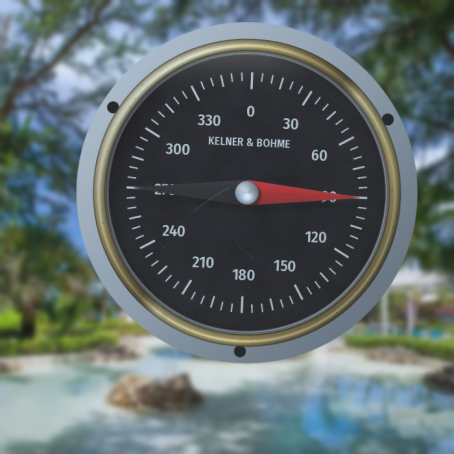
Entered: 90 °
